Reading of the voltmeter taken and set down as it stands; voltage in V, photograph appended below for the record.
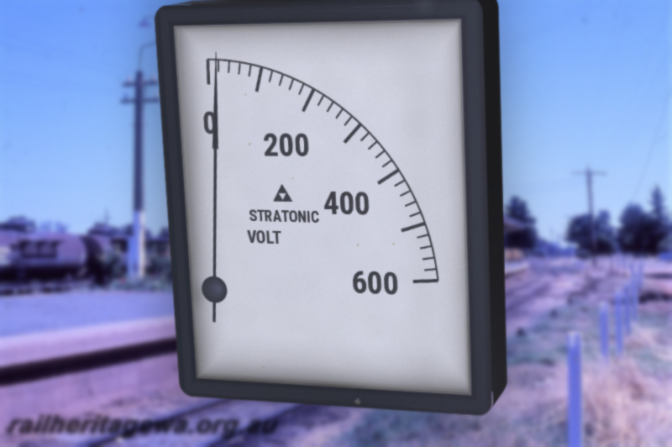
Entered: 20 V
